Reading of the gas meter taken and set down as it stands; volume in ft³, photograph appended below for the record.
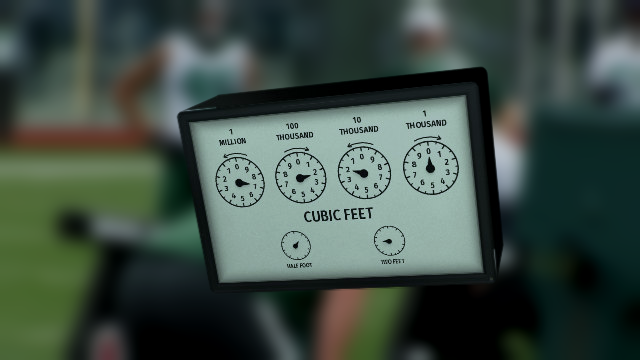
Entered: 722000 ft³
